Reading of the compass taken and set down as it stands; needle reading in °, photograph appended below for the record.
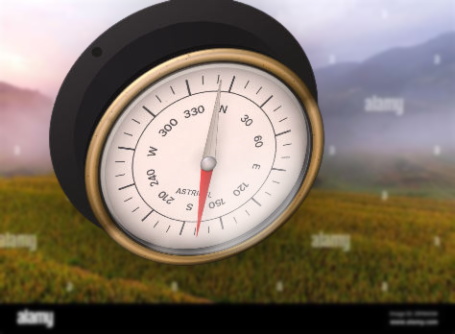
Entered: 170 °
